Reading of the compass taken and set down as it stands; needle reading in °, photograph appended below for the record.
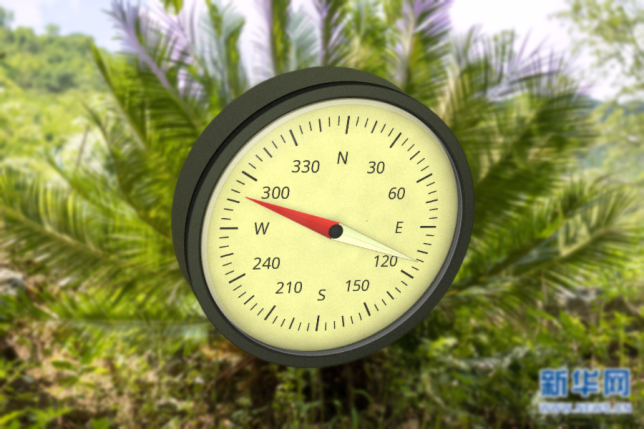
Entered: 290 °
